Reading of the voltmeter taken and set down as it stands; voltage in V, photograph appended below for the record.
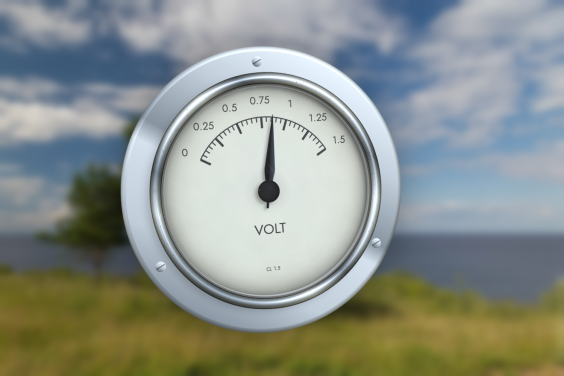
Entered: 0.85 V
